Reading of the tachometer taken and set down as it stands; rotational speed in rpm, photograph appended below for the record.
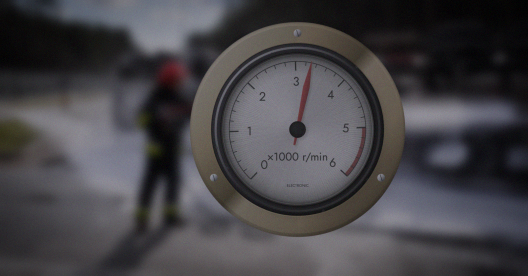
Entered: 3300 rpm
